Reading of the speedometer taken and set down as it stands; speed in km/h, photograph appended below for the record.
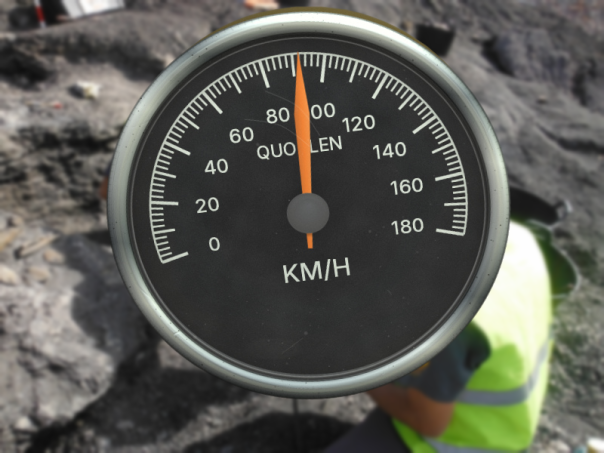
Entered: 92 km/h
